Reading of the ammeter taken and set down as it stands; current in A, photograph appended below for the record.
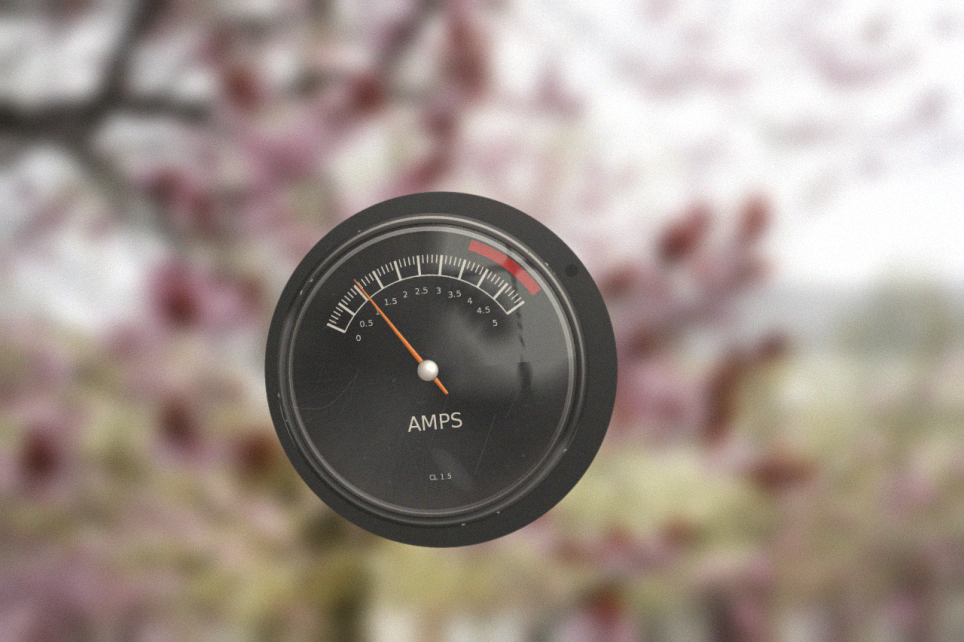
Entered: 1.1 A
